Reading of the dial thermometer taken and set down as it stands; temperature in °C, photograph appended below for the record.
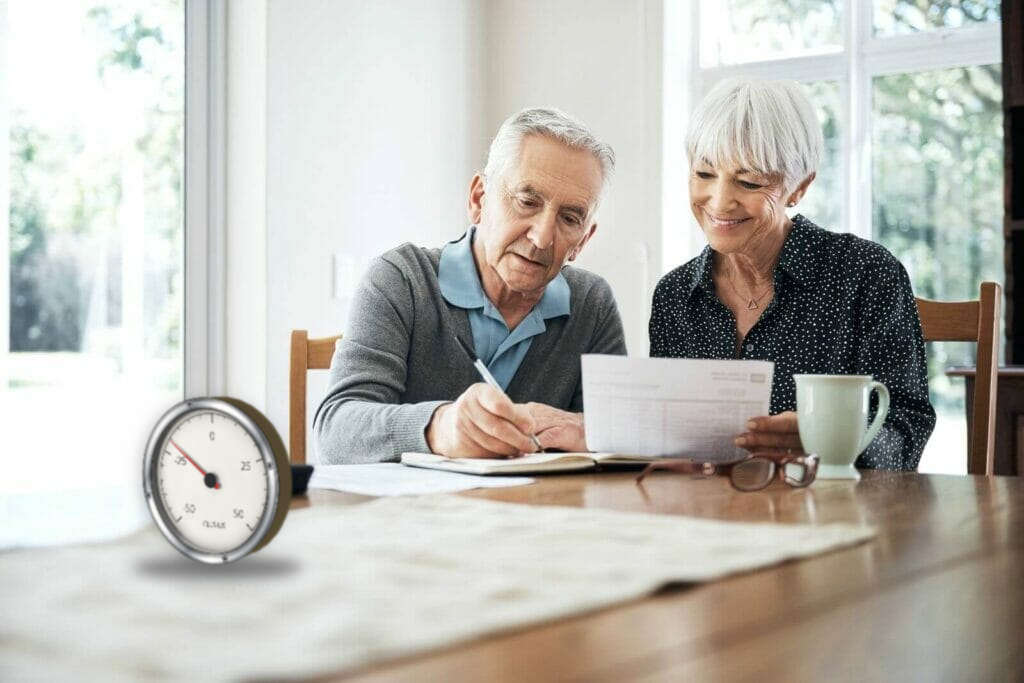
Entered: -20 °C
